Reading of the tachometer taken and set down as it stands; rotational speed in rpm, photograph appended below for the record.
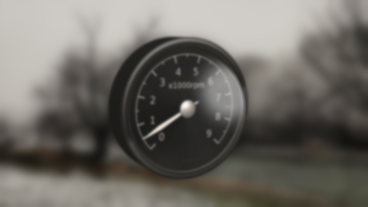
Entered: 500 rpm
